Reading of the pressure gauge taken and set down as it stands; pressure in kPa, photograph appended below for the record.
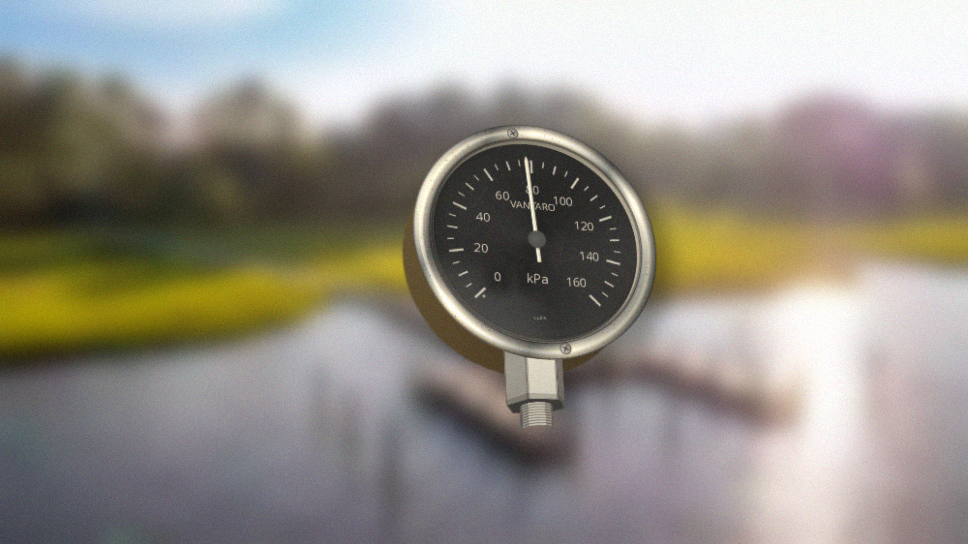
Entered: 77.5 kPa
